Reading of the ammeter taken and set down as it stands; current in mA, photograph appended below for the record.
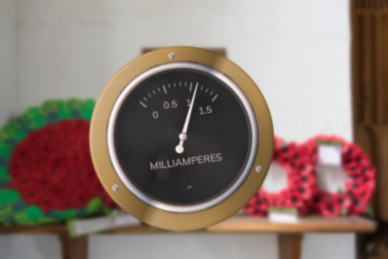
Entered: 1.1 mA
